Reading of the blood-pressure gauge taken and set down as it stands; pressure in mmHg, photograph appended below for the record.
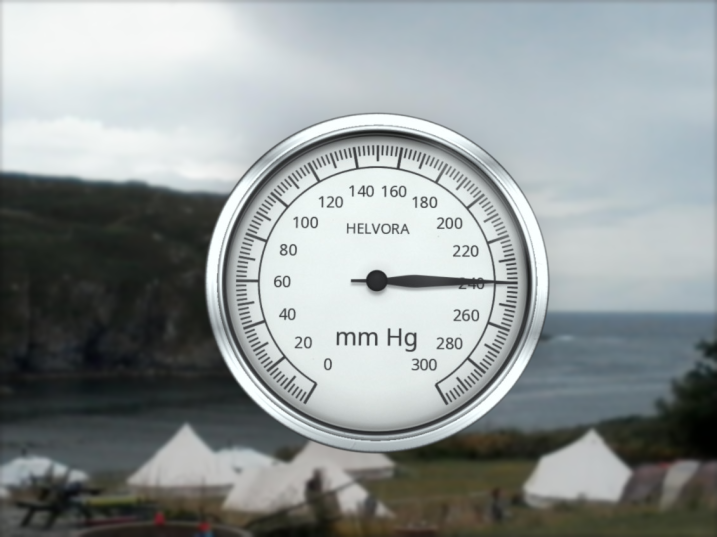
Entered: 240 mmHg
